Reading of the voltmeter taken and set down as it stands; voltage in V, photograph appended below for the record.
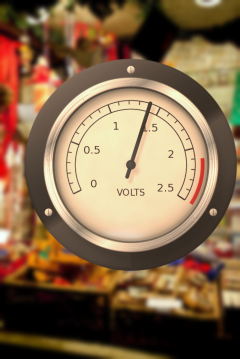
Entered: 1.4 V
